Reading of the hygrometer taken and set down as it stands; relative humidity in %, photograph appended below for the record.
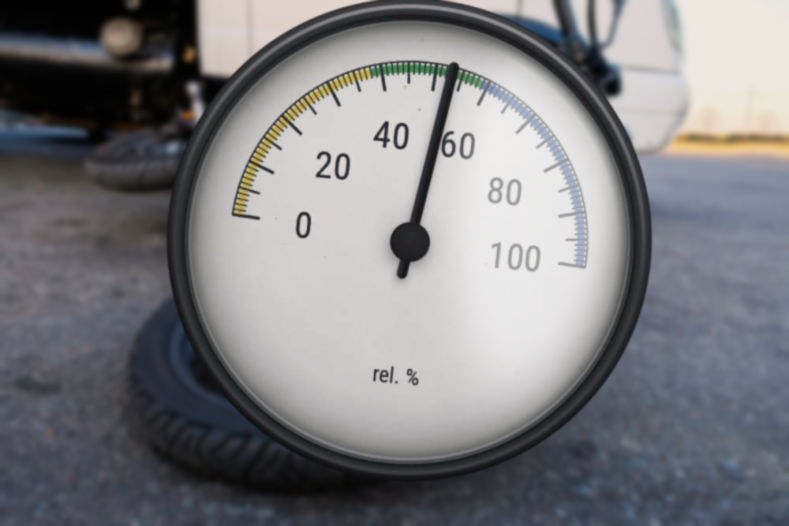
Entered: 53 %
